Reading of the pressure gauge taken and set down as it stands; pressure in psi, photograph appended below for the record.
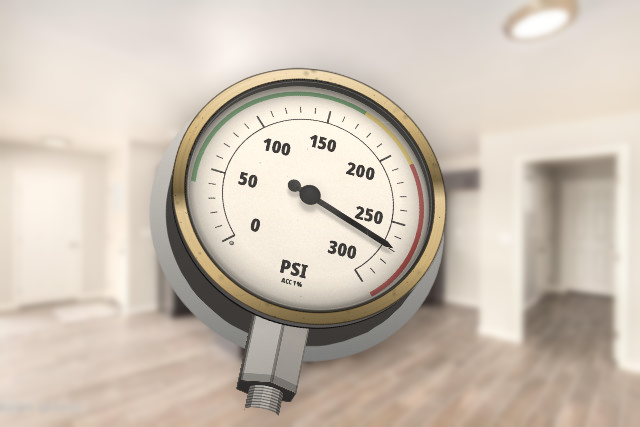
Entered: 270 psi
